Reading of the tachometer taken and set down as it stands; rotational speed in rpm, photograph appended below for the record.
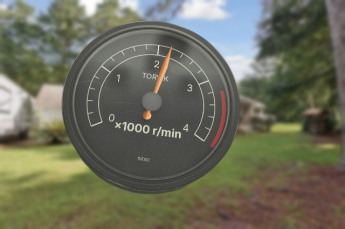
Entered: 2200 rpm
